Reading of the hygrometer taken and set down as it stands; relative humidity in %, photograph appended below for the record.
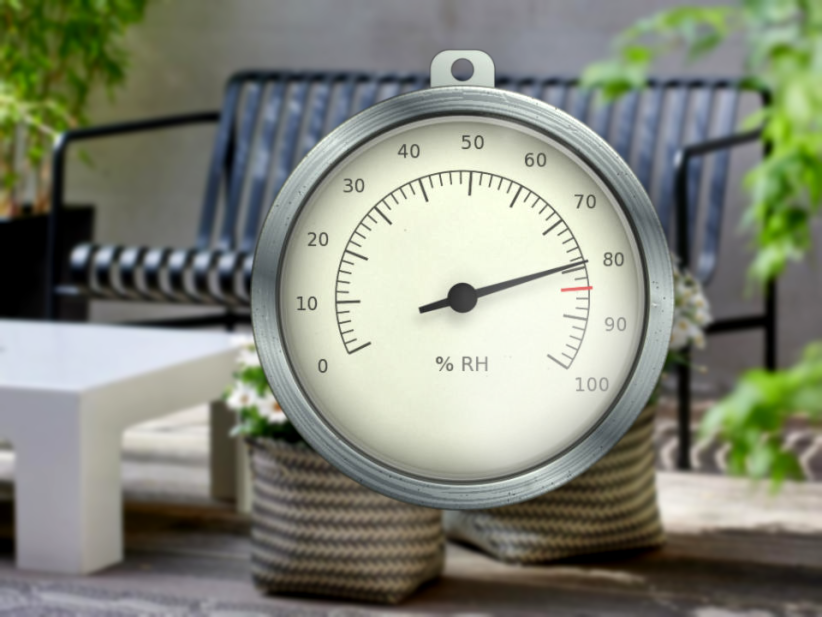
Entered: 79 %
